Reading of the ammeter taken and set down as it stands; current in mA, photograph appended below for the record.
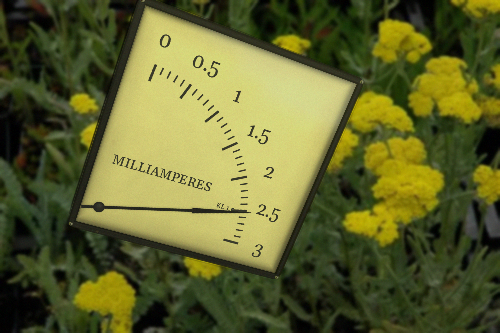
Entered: 2.5 mA
